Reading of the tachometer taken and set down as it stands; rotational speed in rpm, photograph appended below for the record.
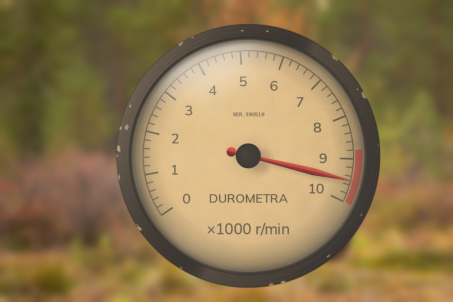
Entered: 9500 rpm
